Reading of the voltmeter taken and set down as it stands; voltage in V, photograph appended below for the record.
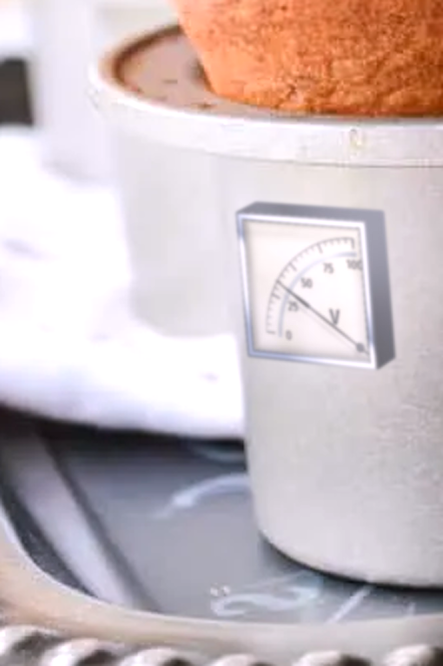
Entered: 35 V
